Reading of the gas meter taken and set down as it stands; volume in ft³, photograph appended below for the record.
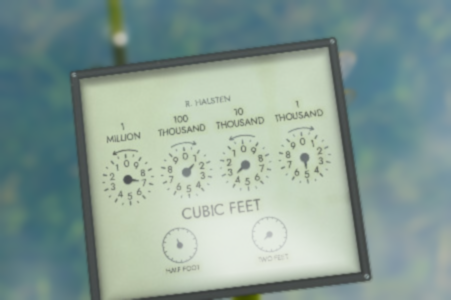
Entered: 713500 ft³
